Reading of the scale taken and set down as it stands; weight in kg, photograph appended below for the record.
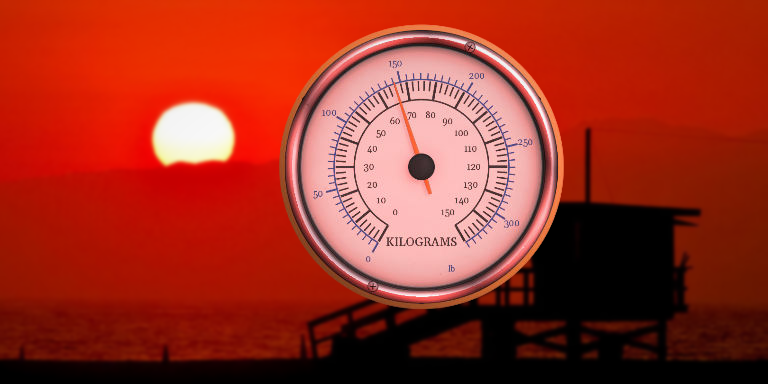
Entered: 66 kg
